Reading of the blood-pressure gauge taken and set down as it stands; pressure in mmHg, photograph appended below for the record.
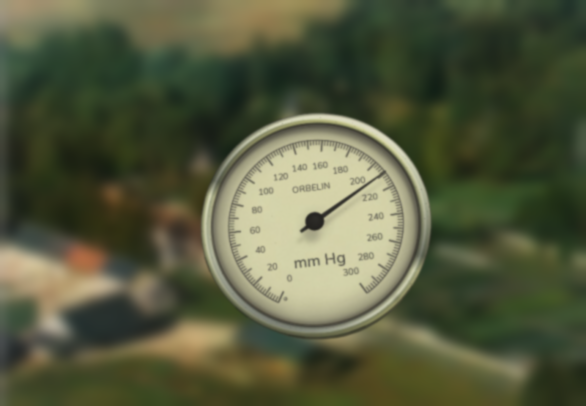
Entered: 210 mmHg
